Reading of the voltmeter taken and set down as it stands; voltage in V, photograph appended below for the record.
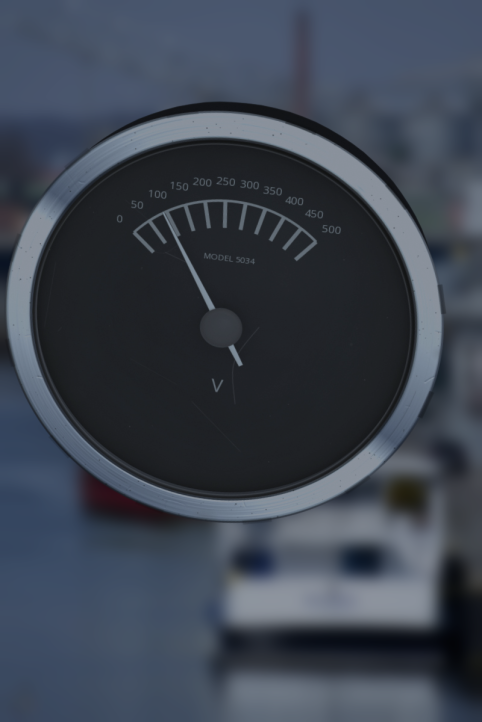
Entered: 100 V
